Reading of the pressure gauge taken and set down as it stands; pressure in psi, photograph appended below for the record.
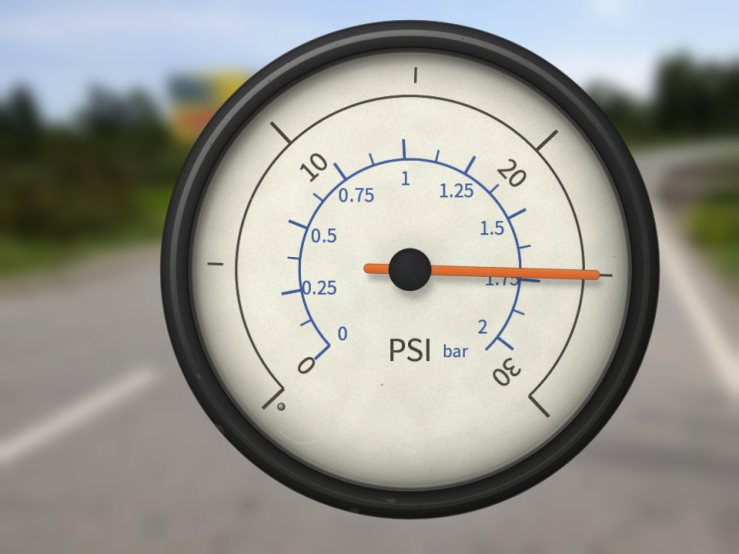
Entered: 25 psi
